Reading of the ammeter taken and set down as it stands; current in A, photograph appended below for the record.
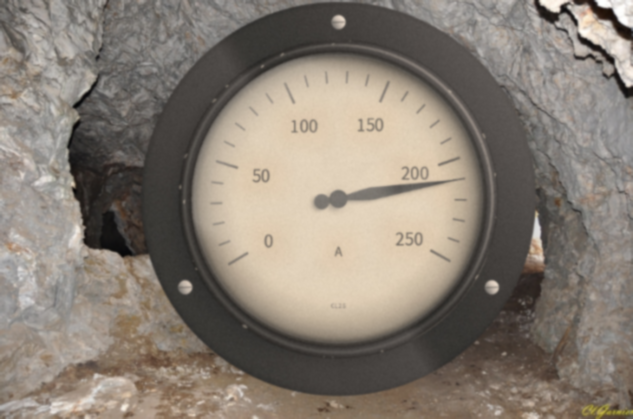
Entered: 210 A
